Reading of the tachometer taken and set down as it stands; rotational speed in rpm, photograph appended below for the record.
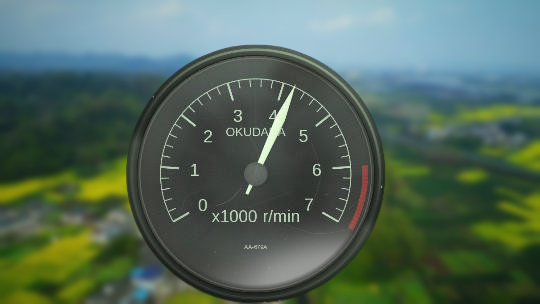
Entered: 4200 rpm
